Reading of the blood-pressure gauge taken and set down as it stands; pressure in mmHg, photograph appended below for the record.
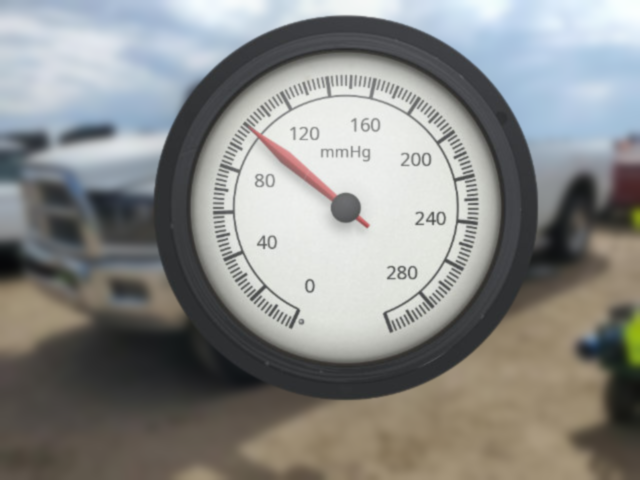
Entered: 100 mmHg
